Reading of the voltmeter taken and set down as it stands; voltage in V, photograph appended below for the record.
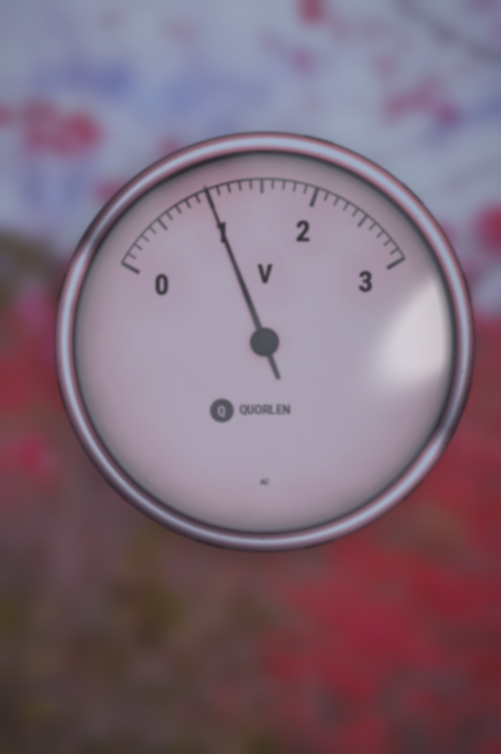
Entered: 1 V
